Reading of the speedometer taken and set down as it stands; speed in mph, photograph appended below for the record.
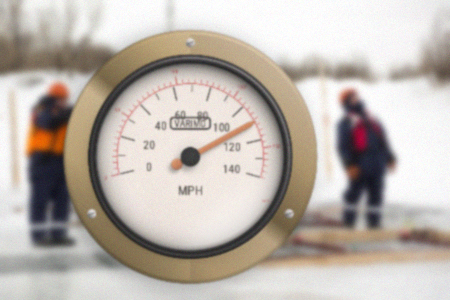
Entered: 110 mph
